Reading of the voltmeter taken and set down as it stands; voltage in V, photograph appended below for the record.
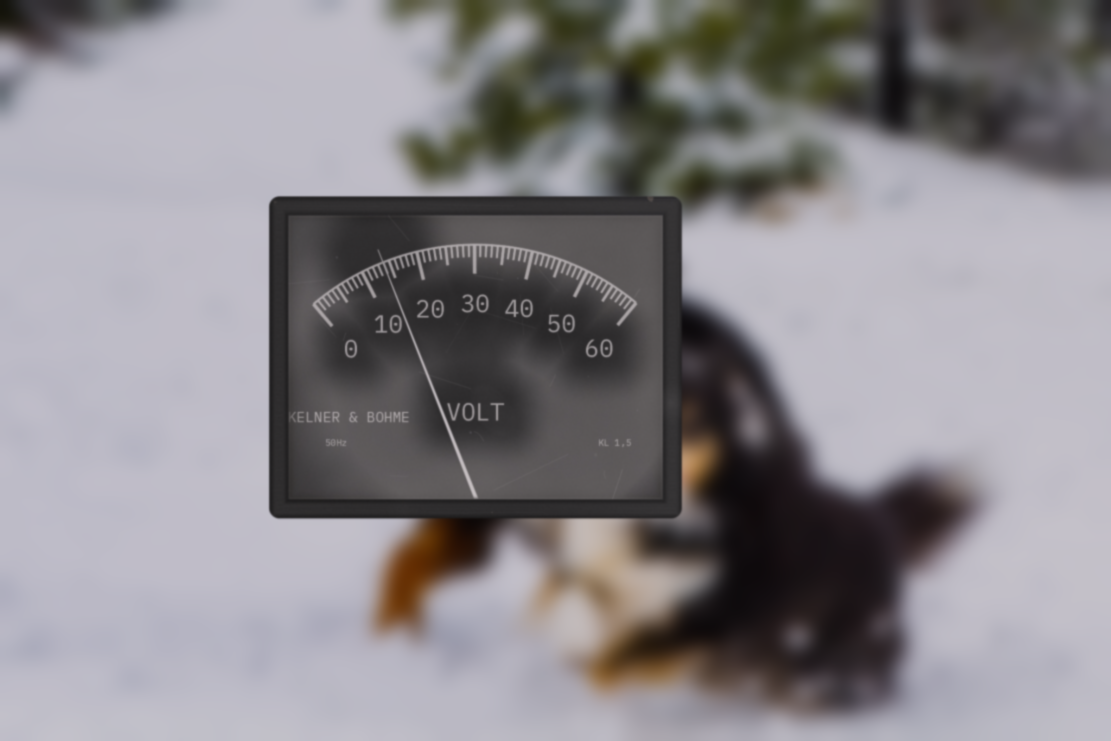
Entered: 14 V
